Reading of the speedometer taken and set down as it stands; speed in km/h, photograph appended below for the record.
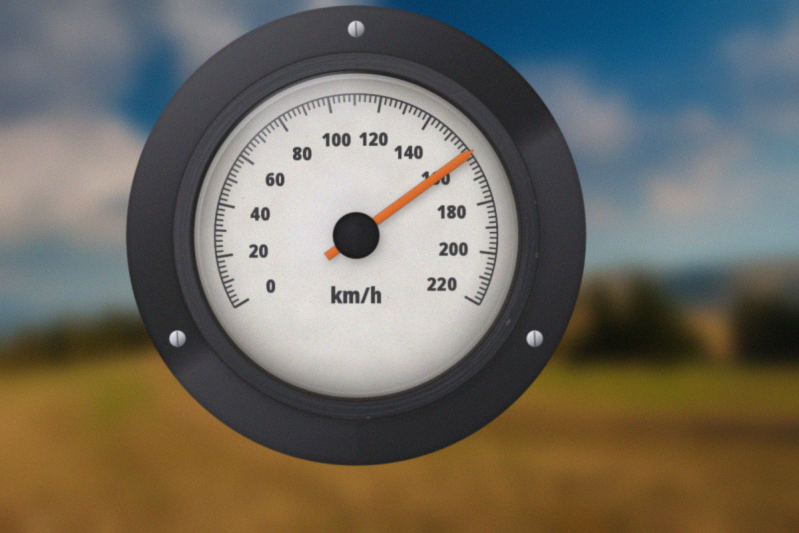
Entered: 160 km/h
